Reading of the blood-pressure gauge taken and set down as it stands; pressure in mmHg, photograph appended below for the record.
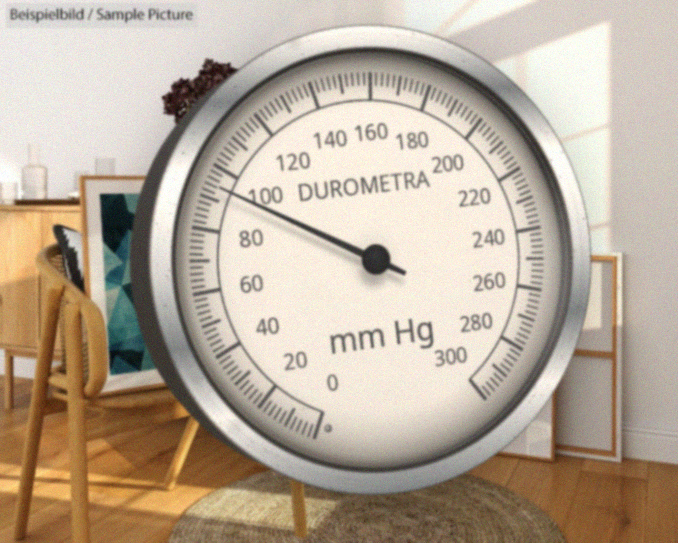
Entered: 94 mmHg
